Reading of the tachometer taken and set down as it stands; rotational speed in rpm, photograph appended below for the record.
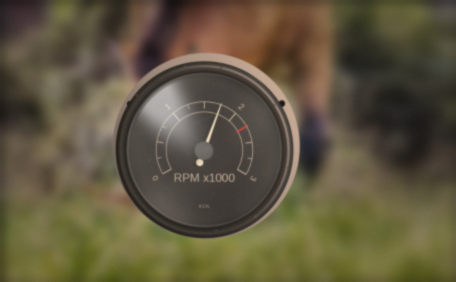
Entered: 1750 rpm
